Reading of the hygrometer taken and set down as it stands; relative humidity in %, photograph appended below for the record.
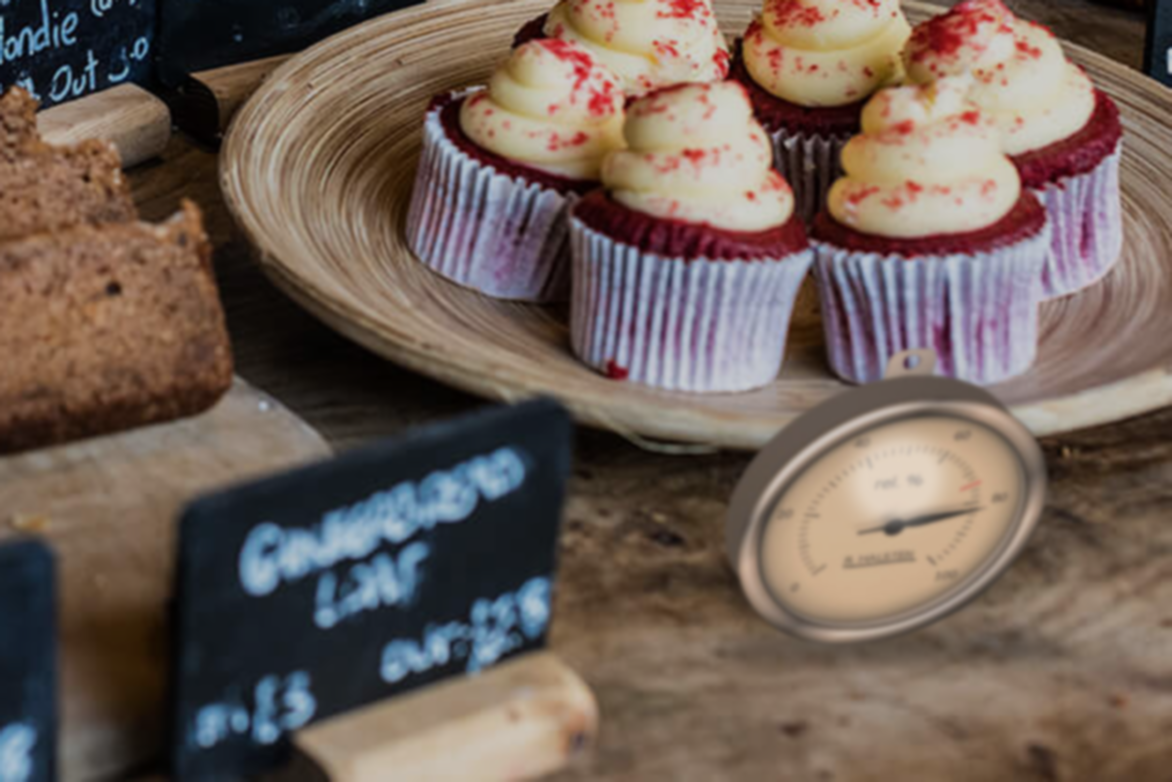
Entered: 80 %
